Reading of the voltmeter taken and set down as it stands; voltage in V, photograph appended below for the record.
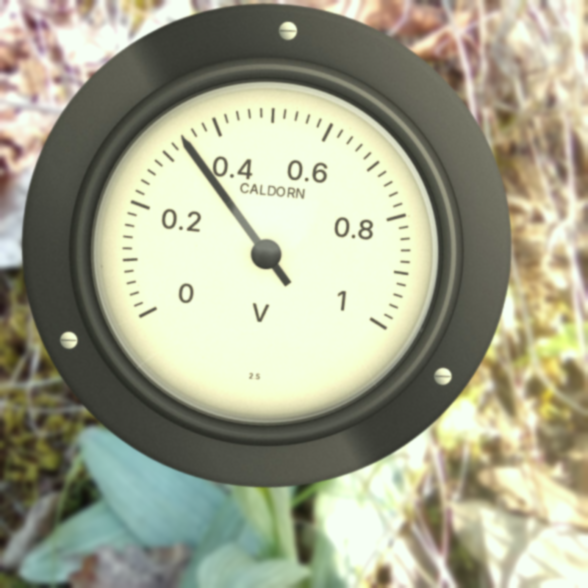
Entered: 0.34 V
